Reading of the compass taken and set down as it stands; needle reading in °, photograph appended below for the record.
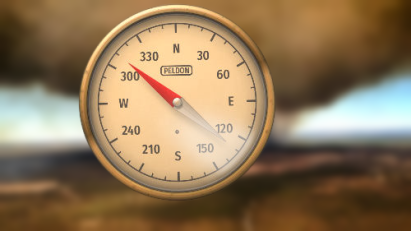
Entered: 310 °
